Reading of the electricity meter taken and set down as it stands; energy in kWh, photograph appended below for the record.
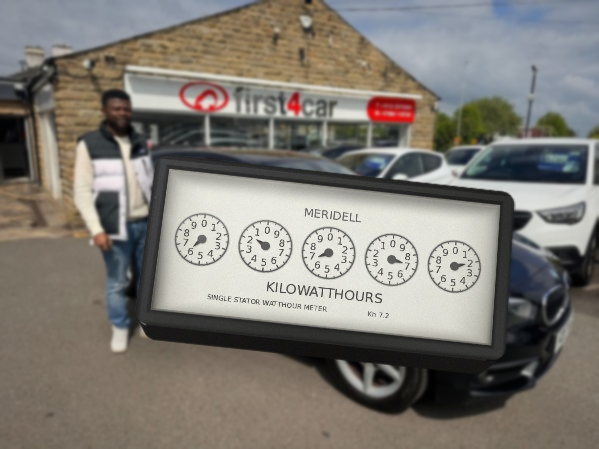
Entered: 61672 kWh
